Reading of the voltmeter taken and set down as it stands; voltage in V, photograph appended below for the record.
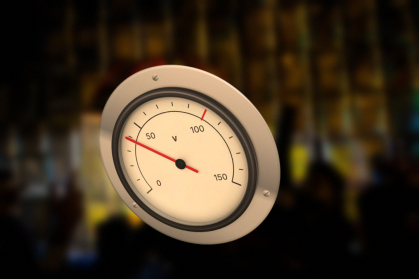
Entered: 40 V
